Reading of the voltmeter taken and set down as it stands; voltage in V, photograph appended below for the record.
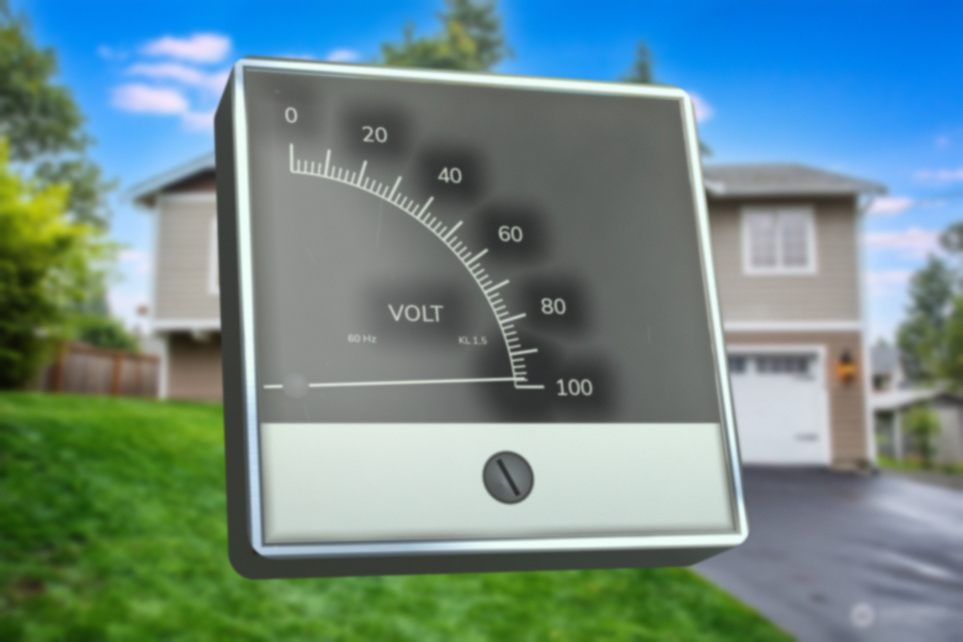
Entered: 98 V
